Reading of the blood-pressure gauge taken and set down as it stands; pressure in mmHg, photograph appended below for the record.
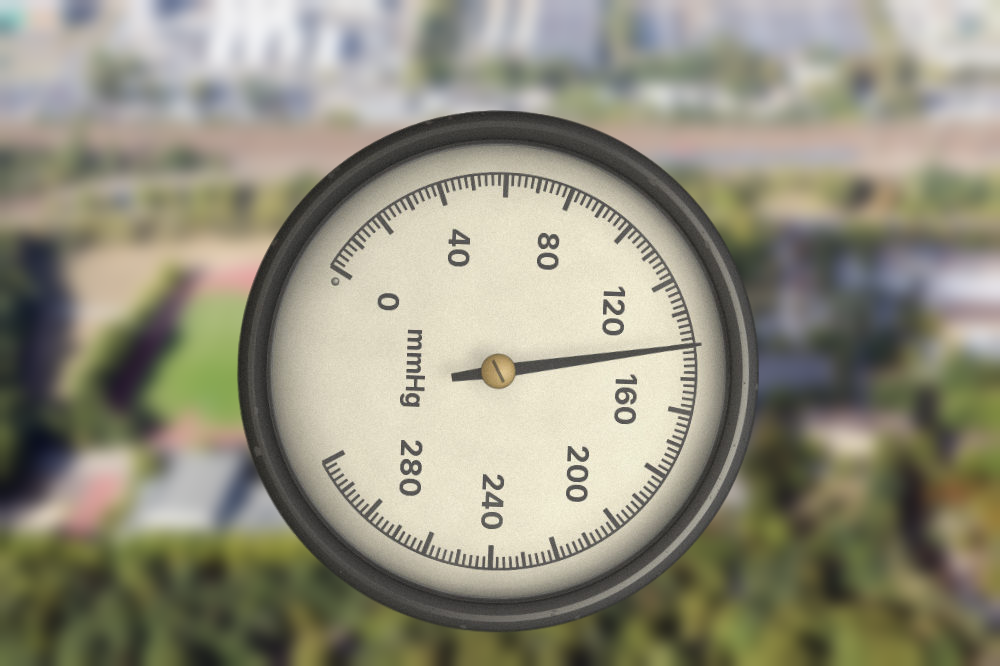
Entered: 140 mmHg
